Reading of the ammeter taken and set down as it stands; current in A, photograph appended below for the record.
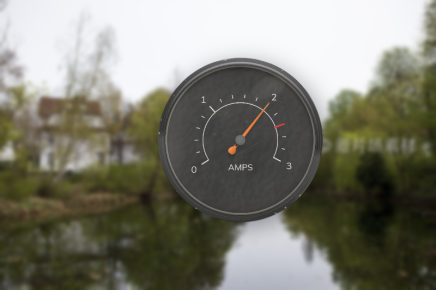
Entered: 2 A
